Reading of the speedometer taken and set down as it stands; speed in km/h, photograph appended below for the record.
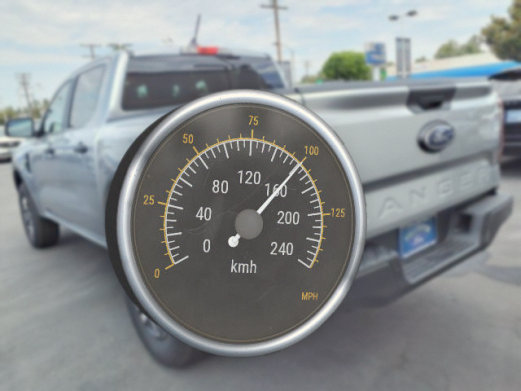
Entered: 160 km/h
